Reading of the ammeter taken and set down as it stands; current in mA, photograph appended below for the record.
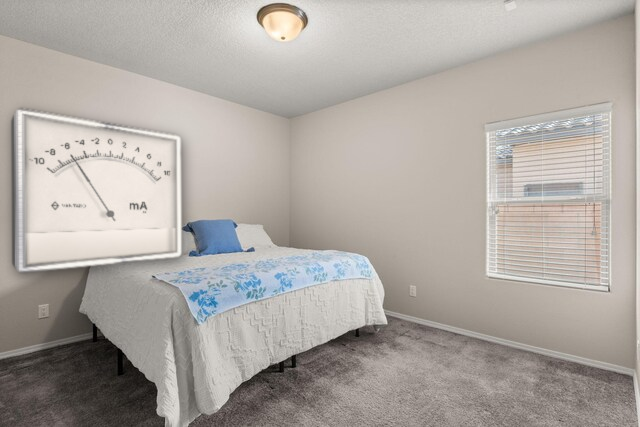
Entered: -6 mA
